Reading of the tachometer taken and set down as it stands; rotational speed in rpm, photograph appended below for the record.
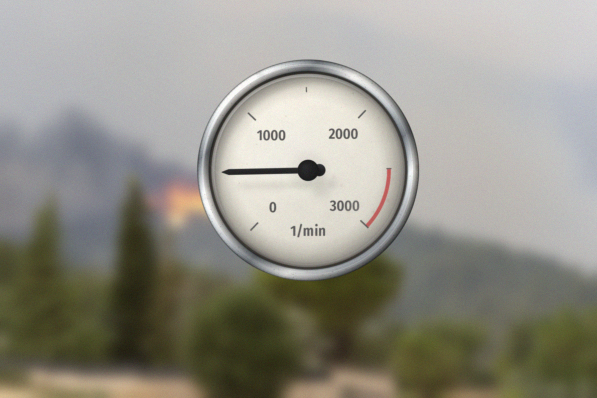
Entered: 500 rpm
